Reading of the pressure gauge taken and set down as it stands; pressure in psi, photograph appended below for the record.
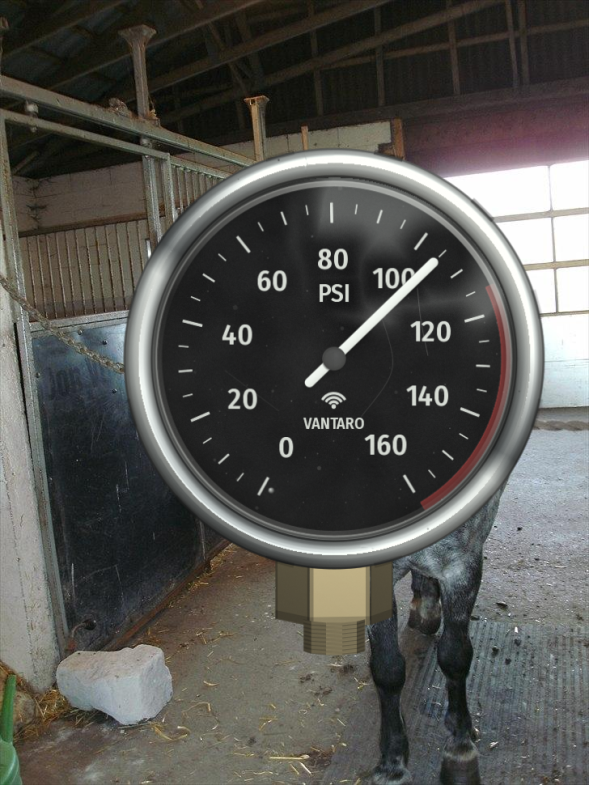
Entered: 105 psi
